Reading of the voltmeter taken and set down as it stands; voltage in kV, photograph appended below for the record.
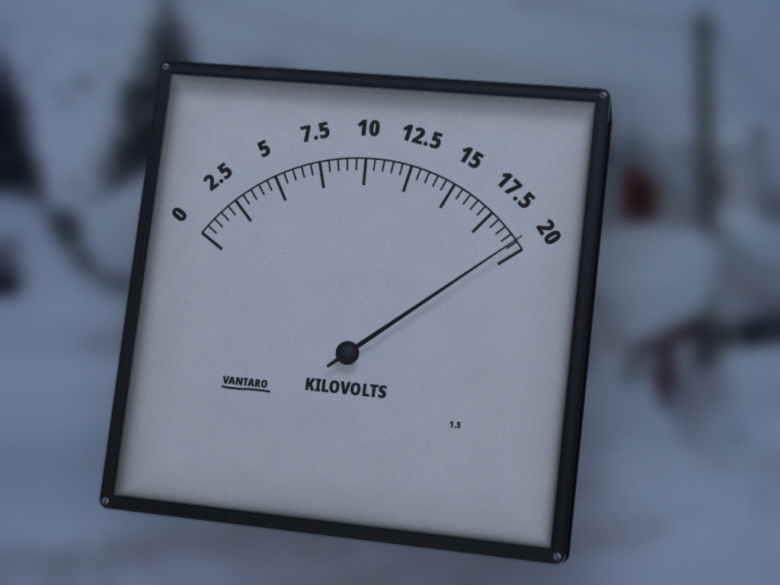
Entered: 19.5 kV
